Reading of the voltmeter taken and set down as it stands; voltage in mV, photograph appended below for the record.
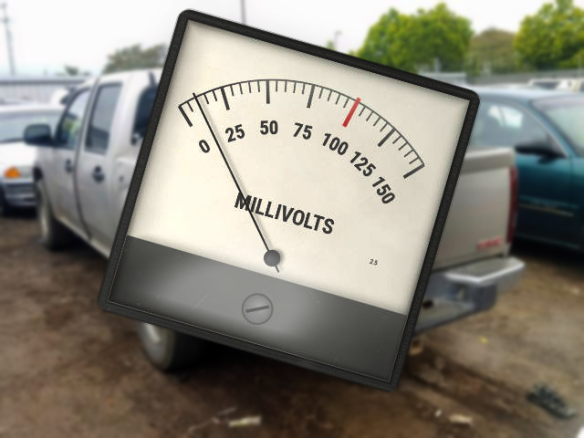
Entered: 10 mV
